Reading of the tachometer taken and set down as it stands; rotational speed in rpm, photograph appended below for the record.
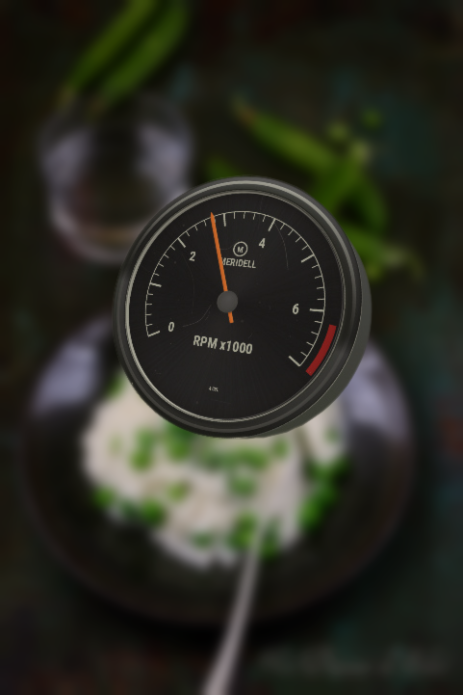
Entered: 2800 rpm
